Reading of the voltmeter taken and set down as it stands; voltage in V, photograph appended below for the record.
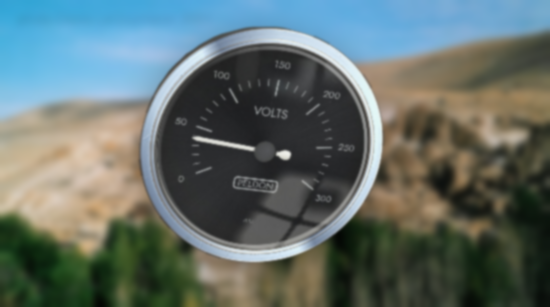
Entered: 40 V
